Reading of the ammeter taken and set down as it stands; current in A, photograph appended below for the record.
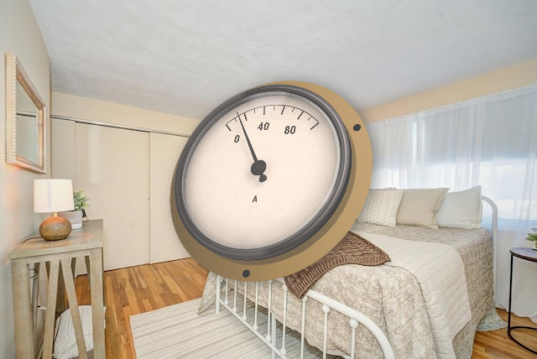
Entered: 15 A
